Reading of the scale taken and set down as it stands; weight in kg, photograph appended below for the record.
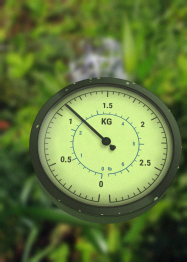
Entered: 1.1 kg
